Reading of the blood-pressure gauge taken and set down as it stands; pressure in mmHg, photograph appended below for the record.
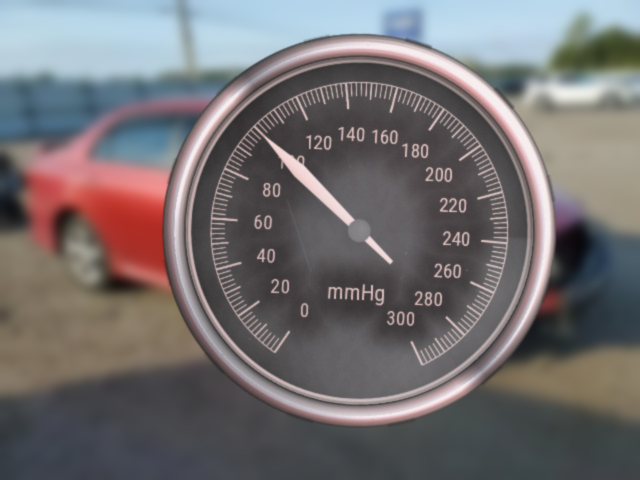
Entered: 100 mmHg
